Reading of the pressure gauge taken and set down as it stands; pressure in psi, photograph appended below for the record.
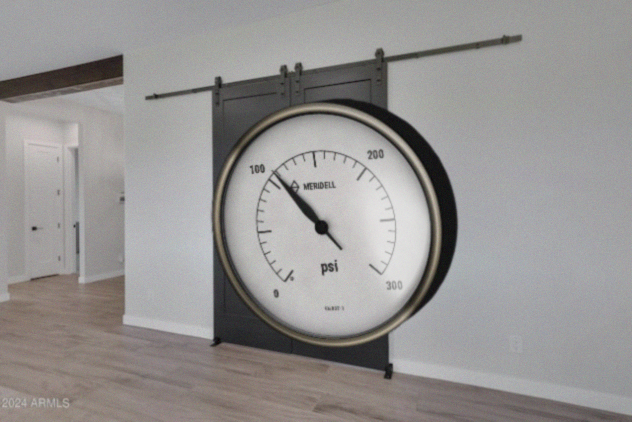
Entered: 110 psi
